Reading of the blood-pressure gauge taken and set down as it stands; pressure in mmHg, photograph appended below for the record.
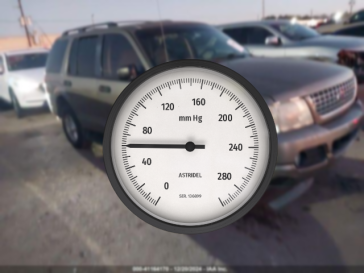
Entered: 60 mmHg
